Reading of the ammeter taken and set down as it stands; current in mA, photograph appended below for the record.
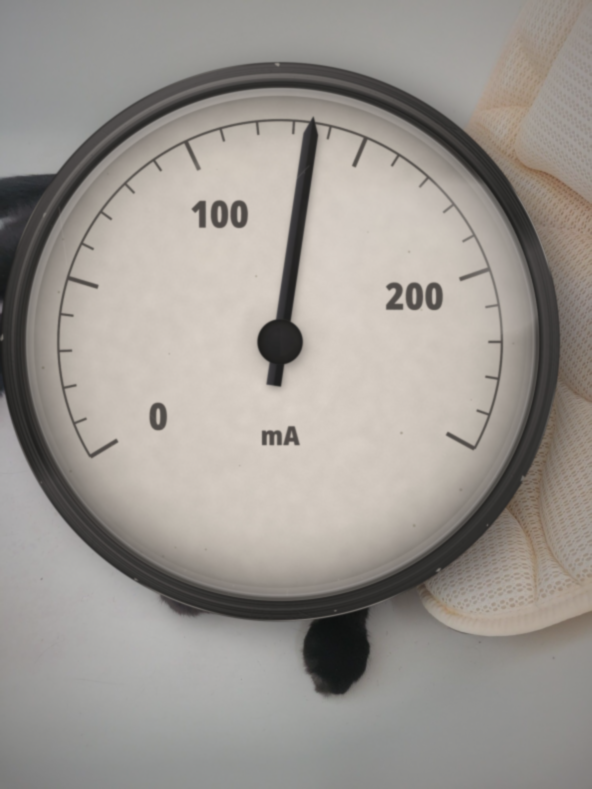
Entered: 135 mA
